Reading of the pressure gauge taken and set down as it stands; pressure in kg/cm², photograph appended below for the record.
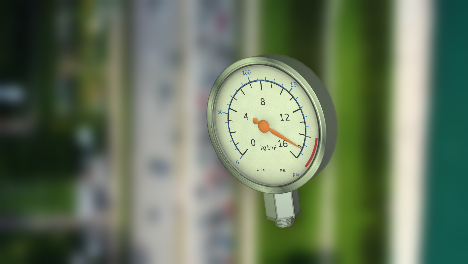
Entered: 15 kg/cm²
